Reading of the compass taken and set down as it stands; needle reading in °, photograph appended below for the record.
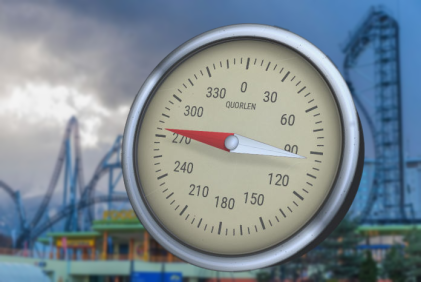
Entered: 275 °
